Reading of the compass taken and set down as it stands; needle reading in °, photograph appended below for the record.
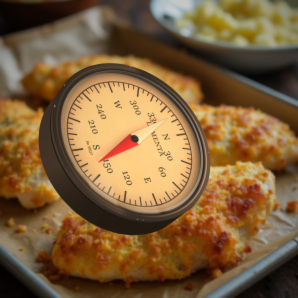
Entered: 160 °
